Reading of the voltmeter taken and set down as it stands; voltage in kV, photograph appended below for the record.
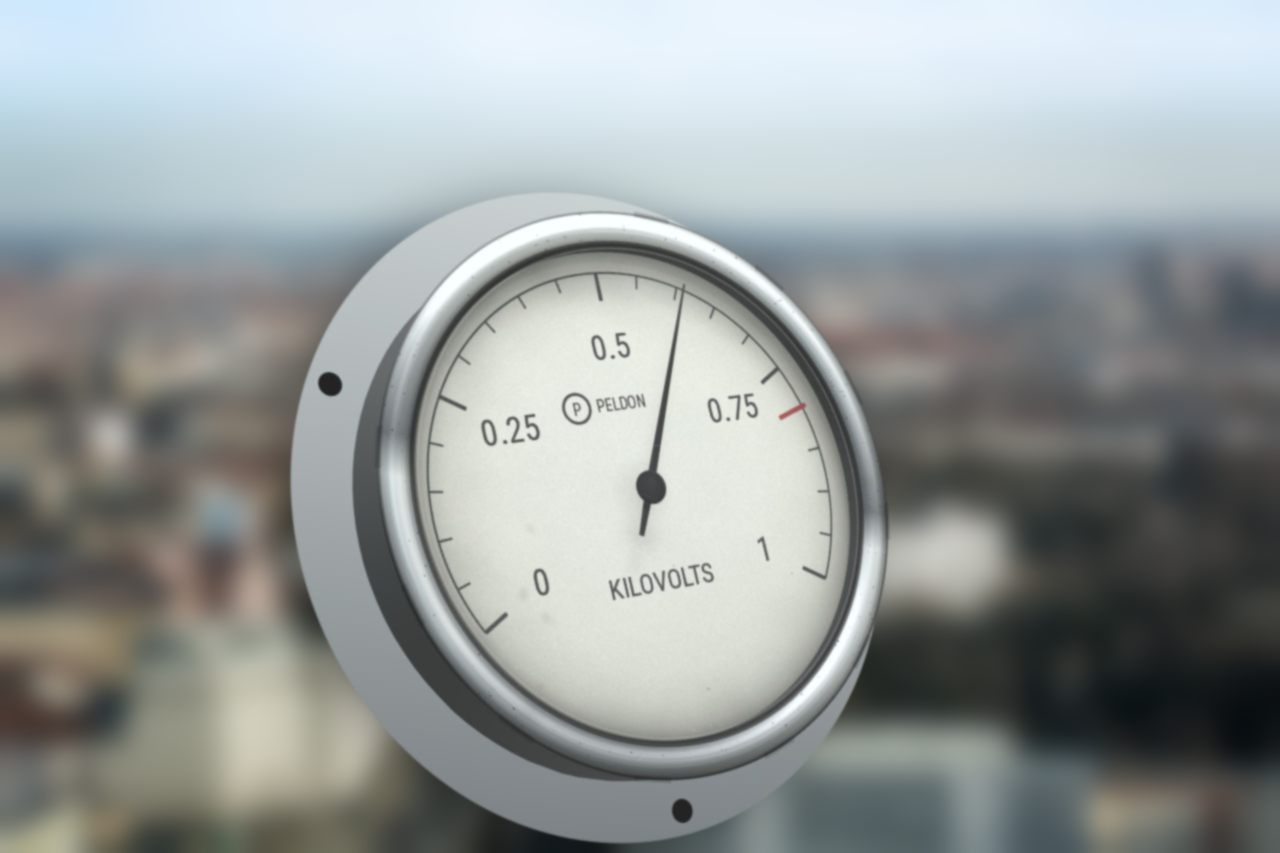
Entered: 0.6 kV
